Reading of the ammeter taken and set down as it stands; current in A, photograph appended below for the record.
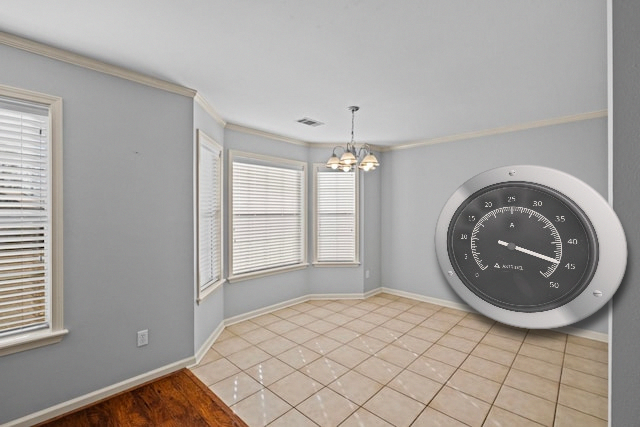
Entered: 45 A
